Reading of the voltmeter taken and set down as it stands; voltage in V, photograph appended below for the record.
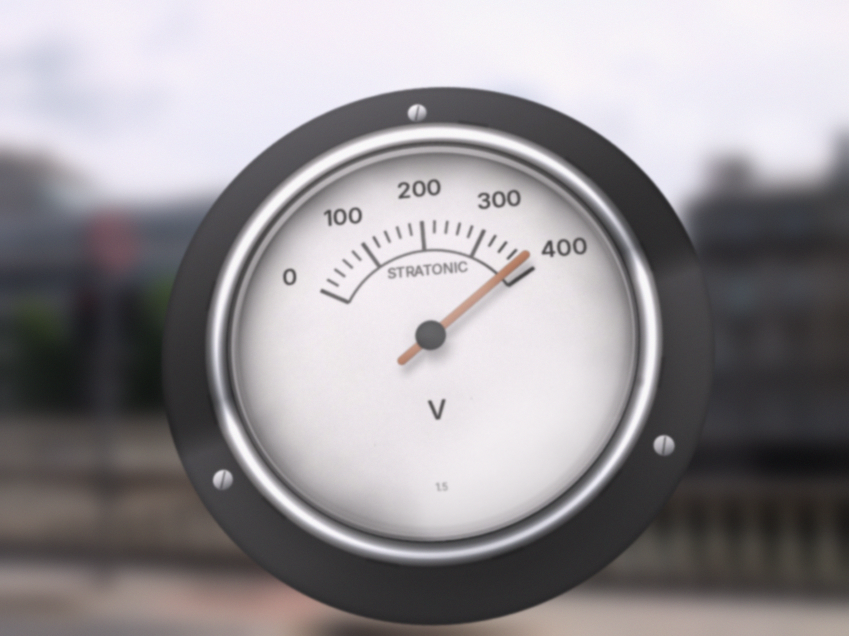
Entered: 380 V
